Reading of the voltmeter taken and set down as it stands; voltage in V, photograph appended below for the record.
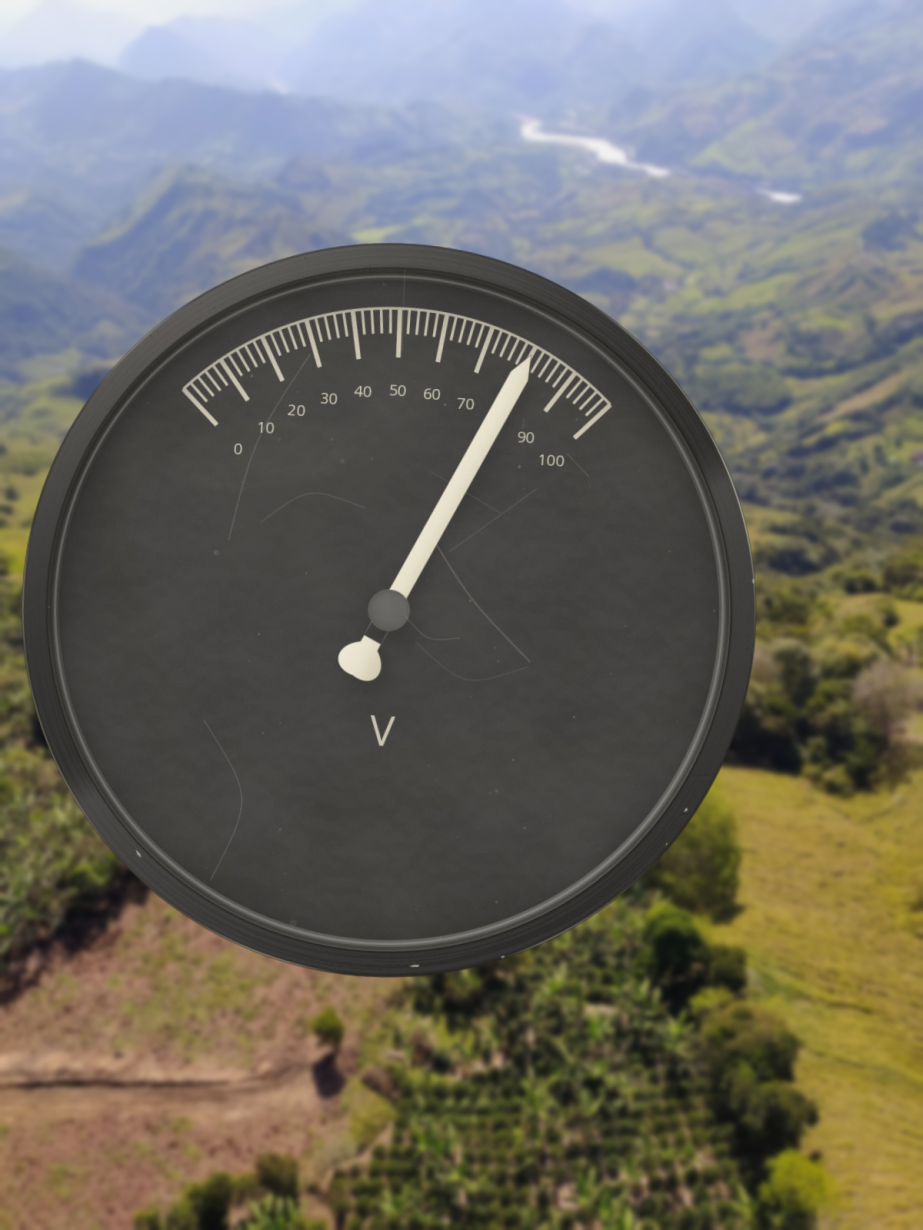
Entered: 80 V
